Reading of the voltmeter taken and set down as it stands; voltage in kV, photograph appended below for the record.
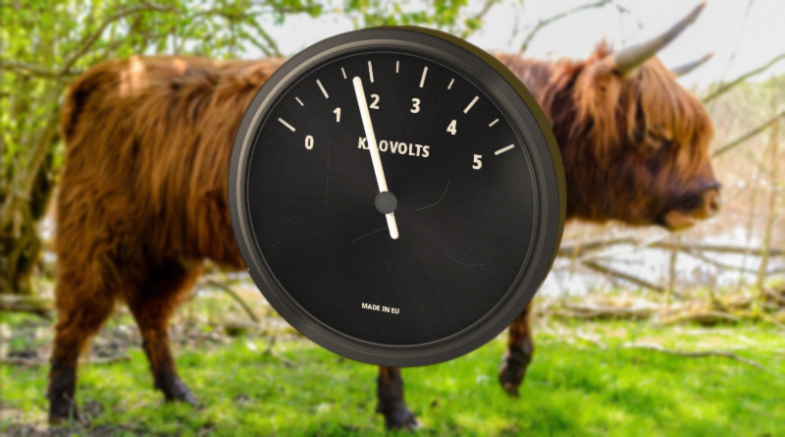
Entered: 1.75 kV
